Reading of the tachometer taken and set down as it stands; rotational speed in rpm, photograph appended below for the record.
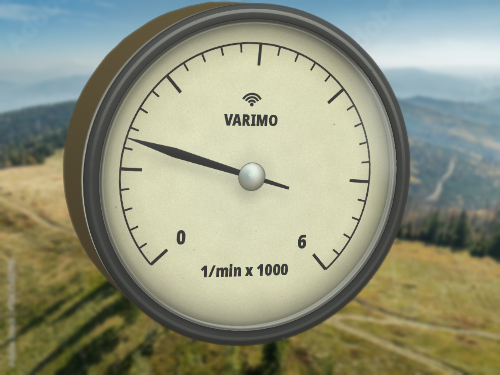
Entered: 1300 rpm
